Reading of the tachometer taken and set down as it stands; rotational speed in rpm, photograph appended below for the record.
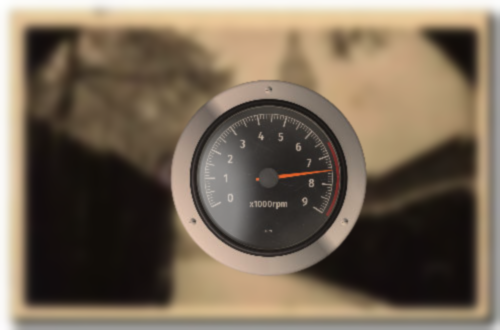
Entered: 7500 rpm
